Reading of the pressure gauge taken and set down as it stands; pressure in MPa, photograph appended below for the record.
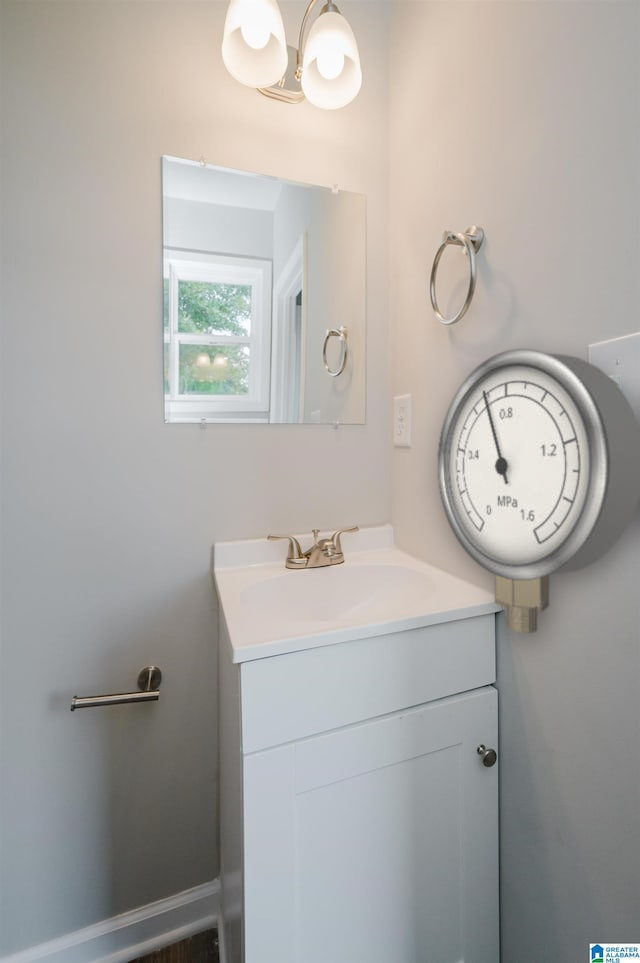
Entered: 0.7 MPa
